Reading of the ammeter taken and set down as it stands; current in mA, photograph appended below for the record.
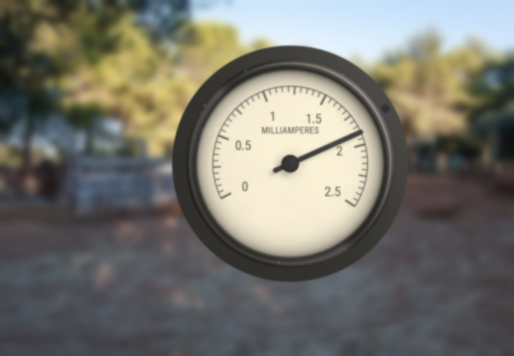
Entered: 1.9 mA
